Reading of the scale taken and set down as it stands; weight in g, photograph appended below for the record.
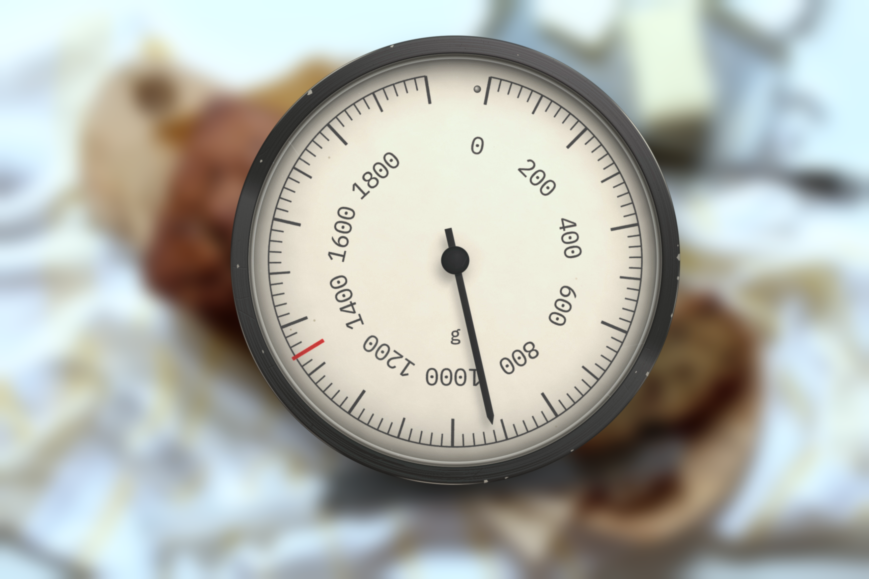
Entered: 920 g
